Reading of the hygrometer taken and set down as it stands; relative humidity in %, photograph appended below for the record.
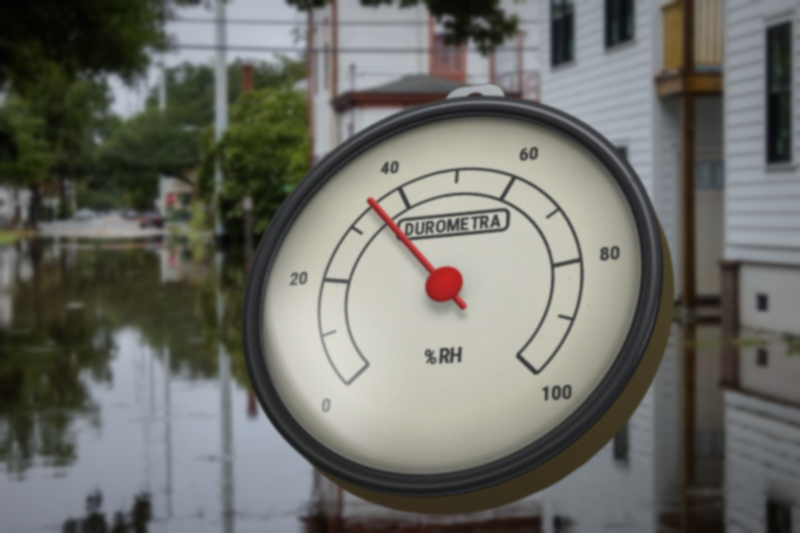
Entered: 35 %
